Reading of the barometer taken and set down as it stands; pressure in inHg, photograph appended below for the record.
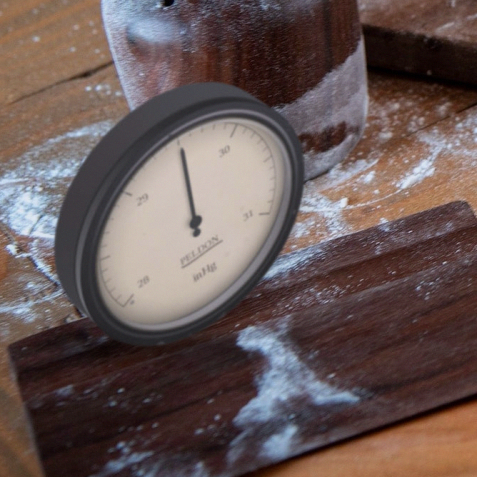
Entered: 29.5 inHg
